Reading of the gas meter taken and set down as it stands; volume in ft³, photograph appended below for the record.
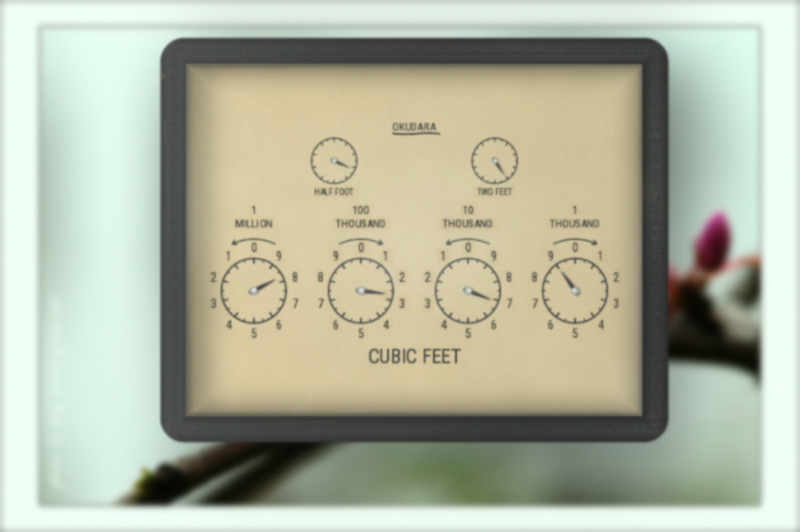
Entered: 826900 ft³
